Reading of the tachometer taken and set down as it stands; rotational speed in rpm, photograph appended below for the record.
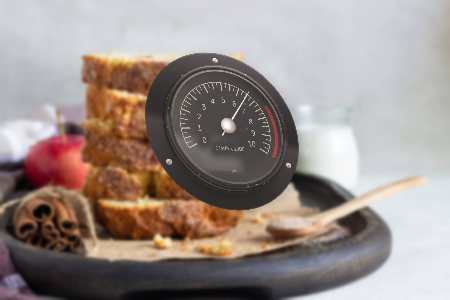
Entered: 6500 rpm
